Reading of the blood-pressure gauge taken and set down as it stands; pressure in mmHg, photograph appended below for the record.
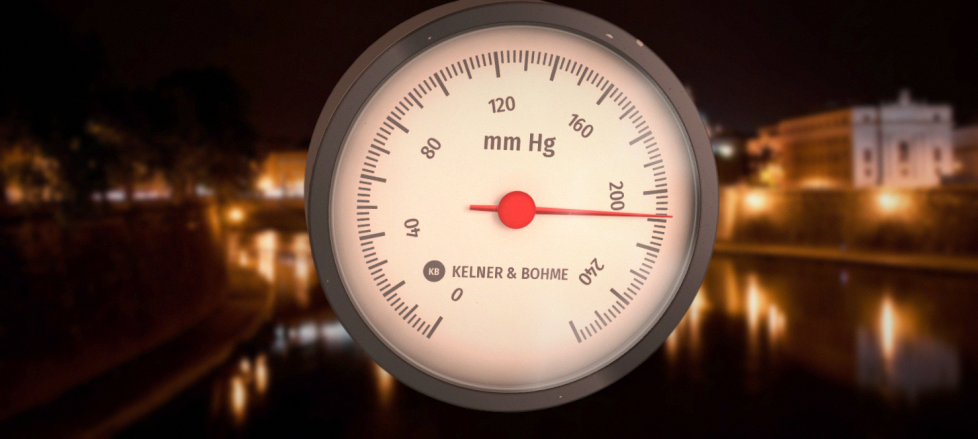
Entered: 208 mmHg
